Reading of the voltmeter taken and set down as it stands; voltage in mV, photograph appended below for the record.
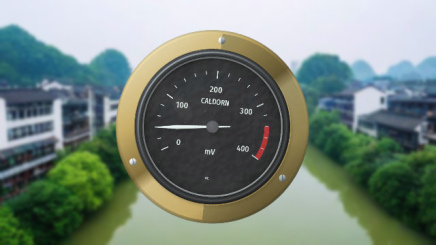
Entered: 40 mV
